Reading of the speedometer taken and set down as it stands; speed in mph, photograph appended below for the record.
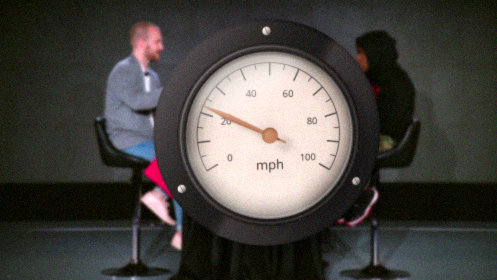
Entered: 22.5 mph
